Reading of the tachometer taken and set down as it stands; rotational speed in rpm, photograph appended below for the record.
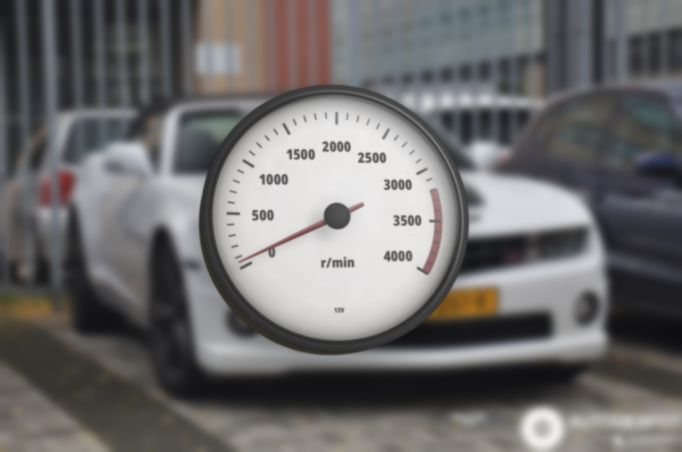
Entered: 50 rpm
